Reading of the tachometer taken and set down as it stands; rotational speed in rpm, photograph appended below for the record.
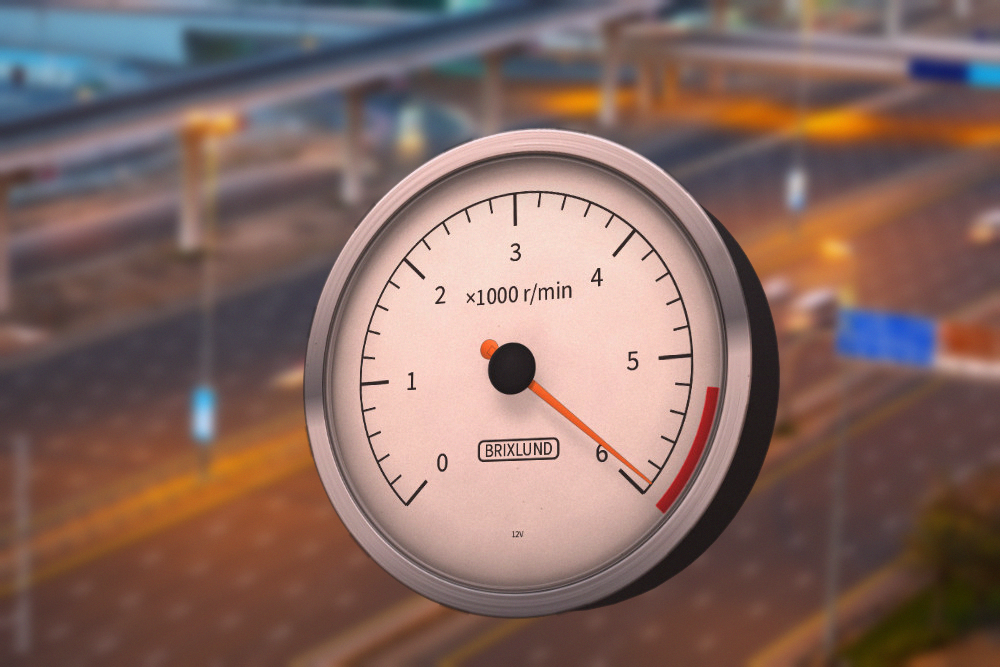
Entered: 5900 rpm
